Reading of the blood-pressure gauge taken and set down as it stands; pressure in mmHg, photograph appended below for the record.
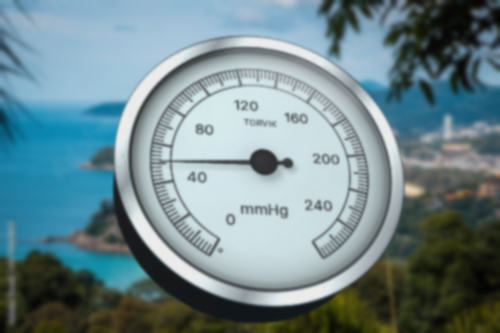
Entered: 50 mmHg
